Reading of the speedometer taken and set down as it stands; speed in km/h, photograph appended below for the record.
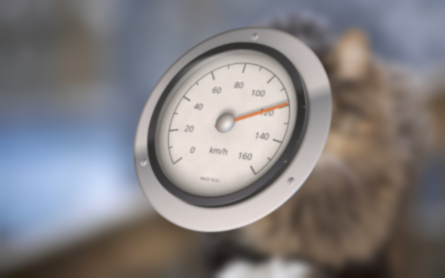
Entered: 120 km/h
